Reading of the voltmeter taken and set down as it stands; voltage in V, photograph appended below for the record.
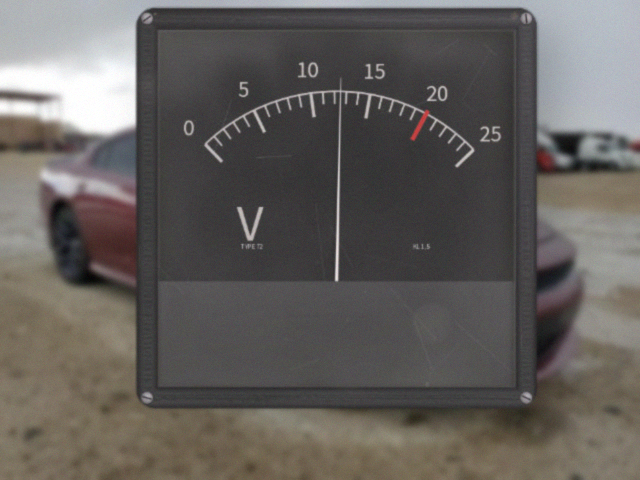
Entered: 12.5 V
